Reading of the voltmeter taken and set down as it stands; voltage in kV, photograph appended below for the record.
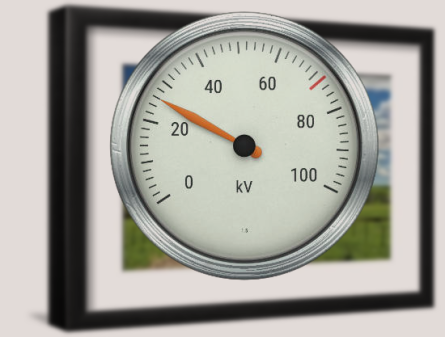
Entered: 26 kV
